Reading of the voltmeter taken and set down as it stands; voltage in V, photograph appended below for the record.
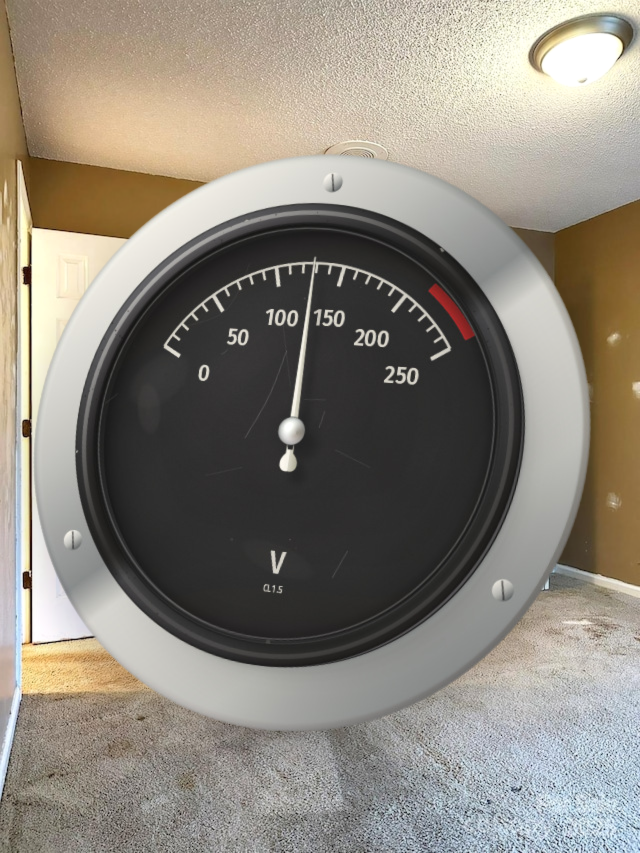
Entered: 130 V
